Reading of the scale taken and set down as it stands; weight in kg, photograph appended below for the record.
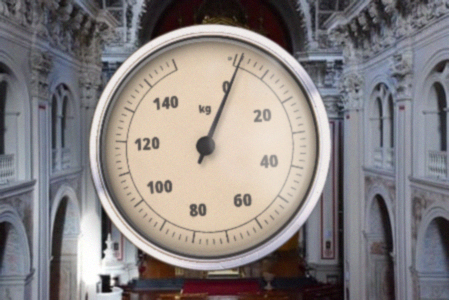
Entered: 2 kg
